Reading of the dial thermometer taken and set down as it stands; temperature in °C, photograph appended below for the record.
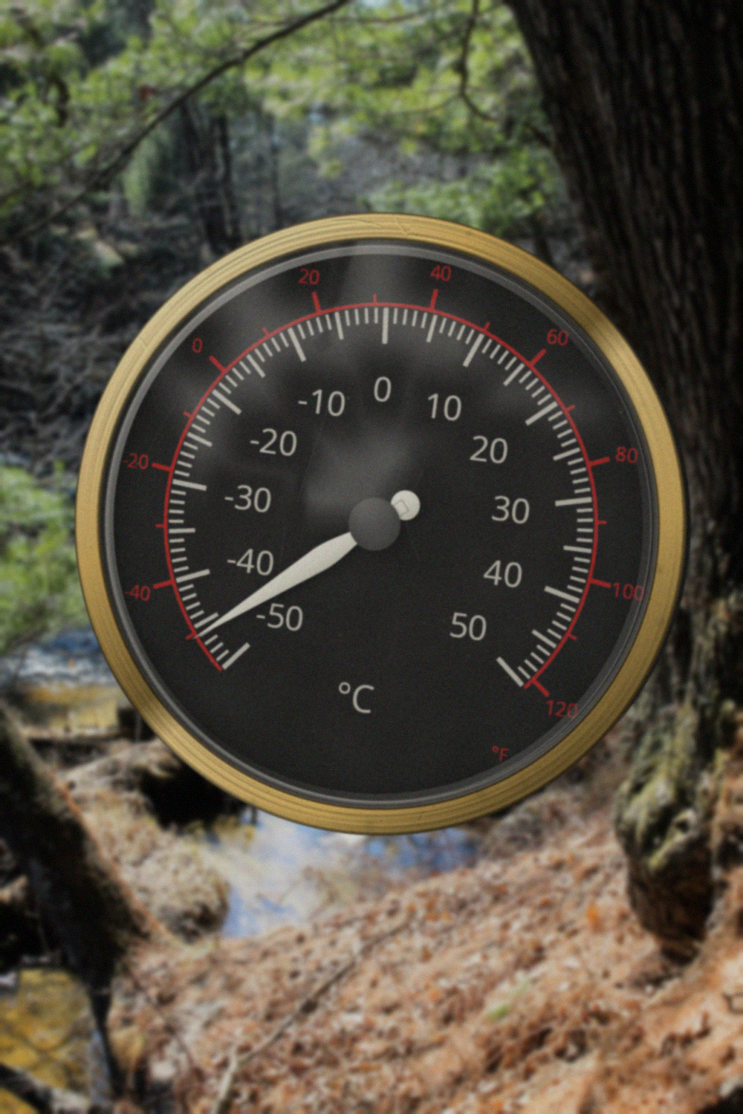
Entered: -46 °C
